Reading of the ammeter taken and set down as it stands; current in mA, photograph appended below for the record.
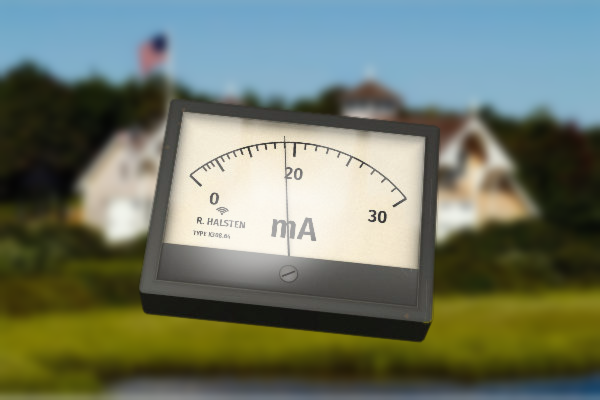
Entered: 19 mA
